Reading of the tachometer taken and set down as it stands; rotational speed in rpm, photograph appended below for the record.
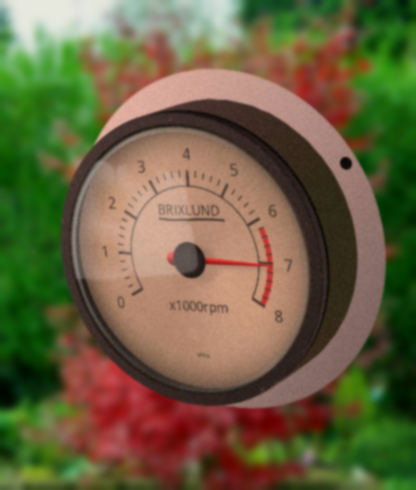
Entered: 7000 rpm
